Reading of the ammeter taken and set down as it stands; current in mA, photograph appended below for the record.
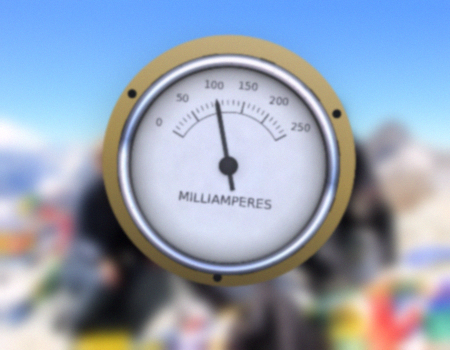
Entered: 100 mA
